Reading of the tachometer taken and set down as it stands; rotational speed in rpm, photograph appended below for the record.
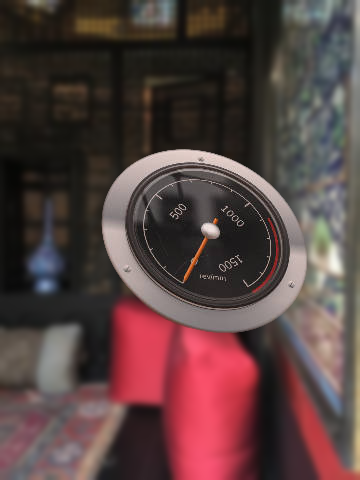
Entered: 0 rpm
